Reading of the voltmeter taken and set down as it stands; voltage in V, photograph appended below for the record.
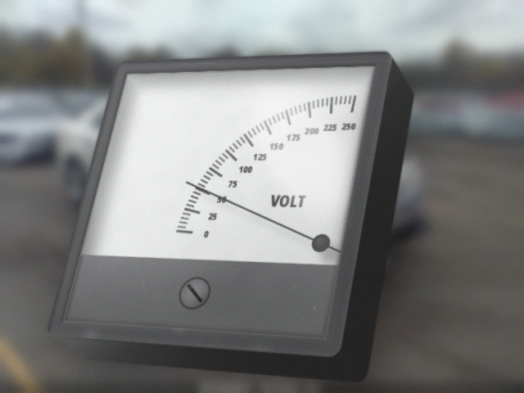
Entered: 50 V
